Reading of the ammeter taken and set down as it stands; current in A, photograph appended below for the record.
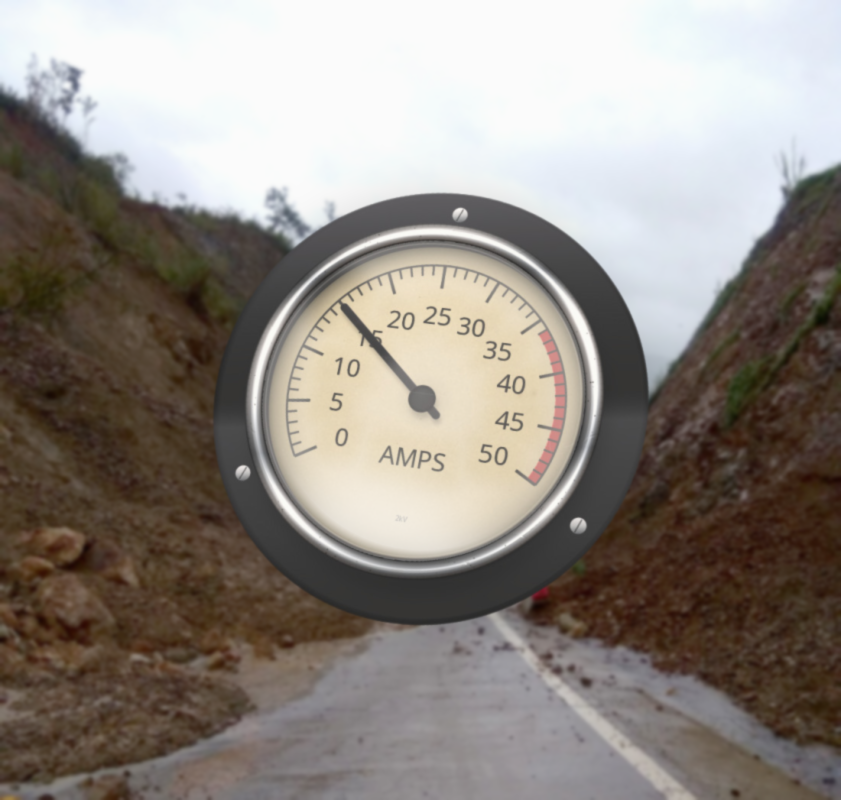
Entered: 15 A
